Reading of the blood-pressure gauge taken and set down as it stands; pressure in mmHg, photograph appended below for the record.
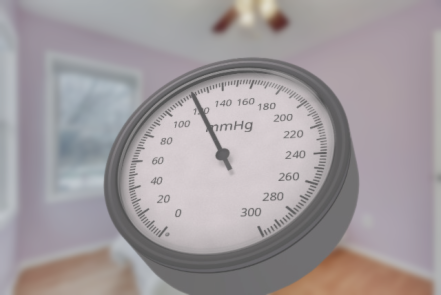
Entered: 120 mmHg
